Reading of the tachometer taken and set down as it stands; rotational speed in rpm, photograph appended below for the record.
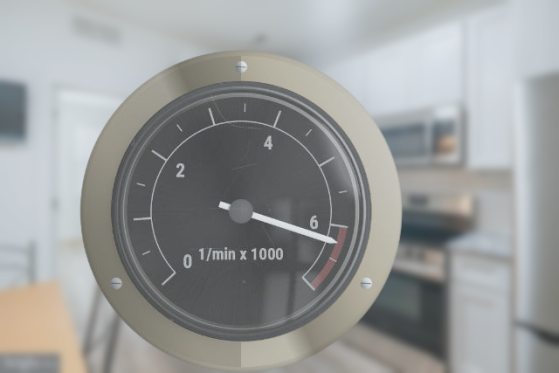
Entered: 6250 rpm
